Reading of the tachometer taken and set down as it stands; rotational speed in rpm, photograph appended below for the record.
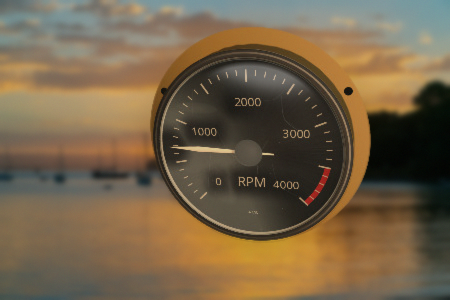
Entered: 700 rpm
